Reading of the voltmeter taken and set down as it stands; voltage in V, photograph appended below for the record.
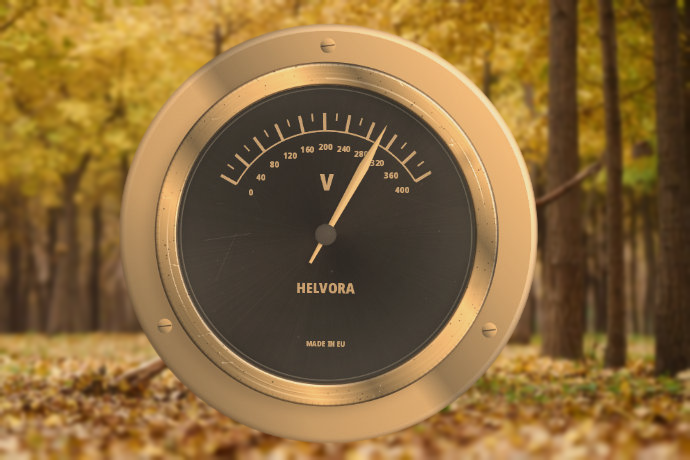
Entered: 300 V
